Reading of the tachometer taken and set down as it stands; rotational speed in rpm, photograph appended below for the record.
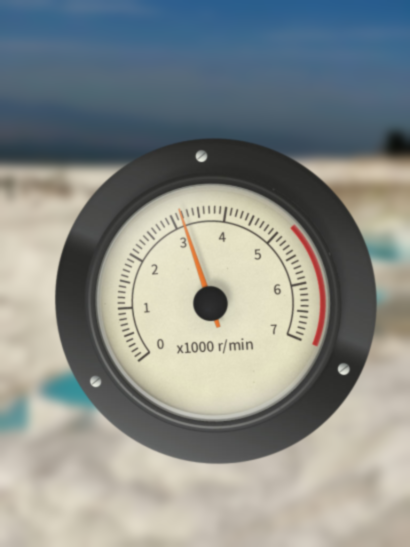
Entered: 3200 rpm
